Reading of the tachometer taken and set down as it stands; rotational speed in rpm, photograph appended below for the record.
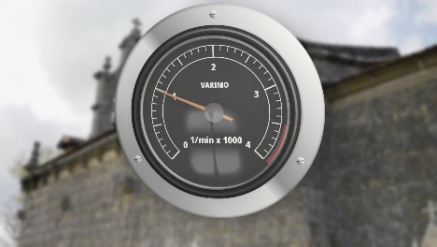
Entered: 1000 rpm
